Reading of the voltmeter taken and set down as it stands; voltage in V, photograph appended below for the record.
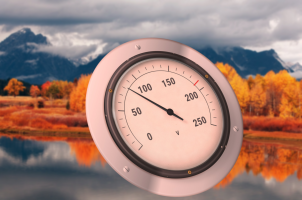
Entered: 80 V
